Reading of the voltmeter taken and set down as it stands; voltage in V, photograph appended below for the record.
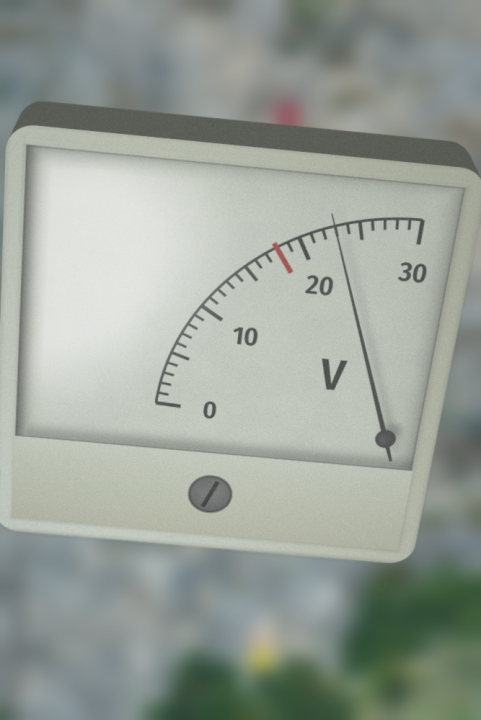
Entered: 23 V
